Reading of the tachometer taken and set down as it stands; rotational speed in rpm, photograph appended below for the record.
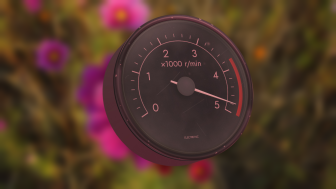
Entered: 4800 rpm
